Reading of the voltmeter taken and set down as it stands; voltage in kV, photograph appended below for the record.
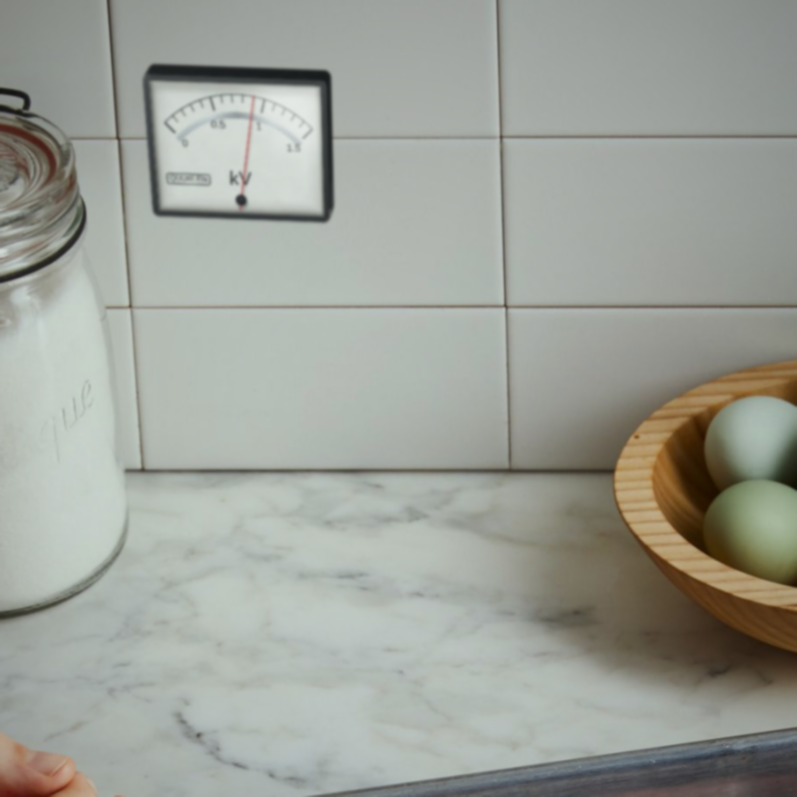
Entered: 0.9 kV
